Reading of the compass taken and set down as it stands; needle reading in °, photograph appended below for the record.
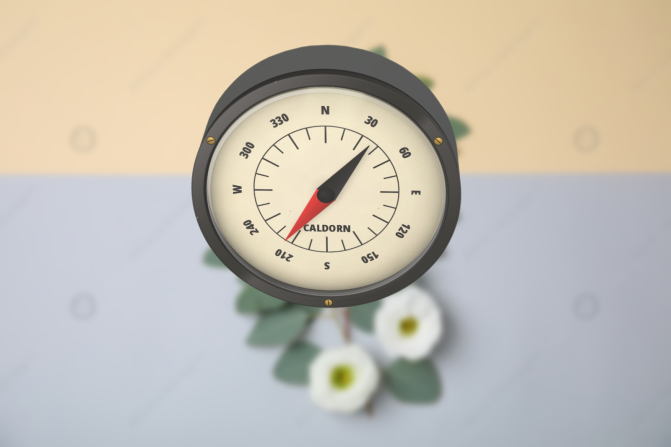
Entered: 217.5 °
